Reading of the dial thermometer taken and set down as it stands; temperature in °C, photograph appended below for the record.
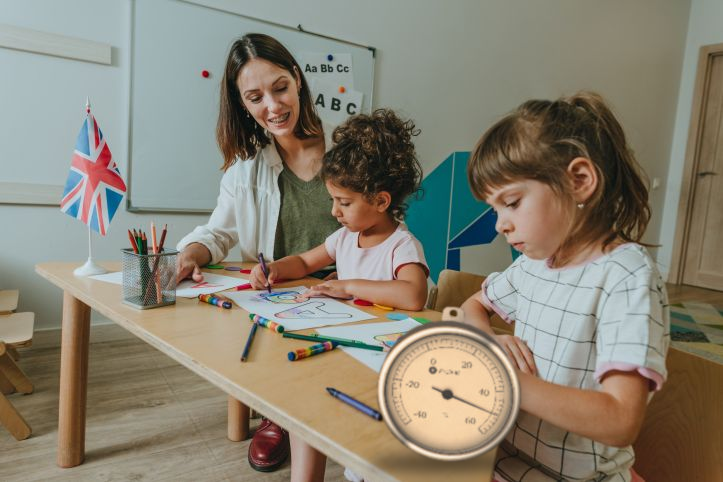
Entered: 50 °C
